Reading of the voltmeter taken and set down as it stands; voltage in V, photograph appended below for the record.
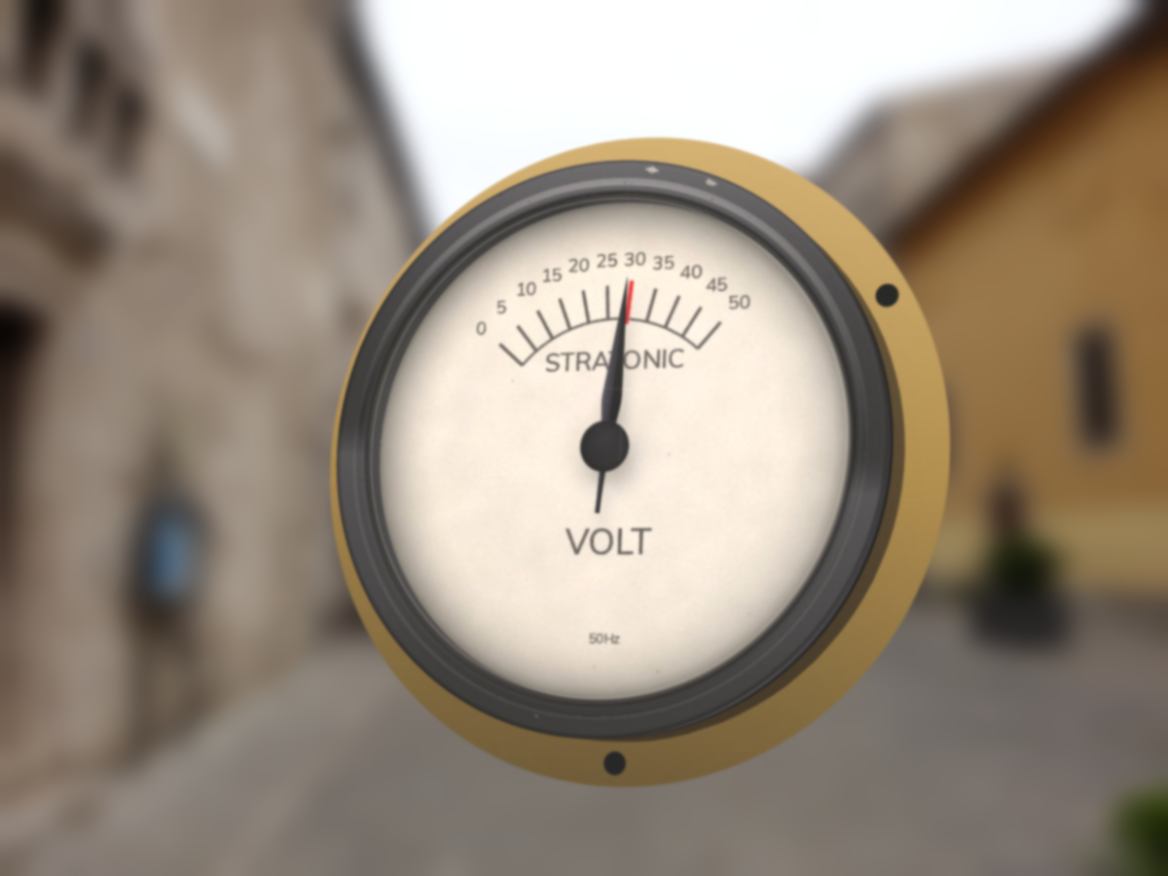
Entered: 30 V
